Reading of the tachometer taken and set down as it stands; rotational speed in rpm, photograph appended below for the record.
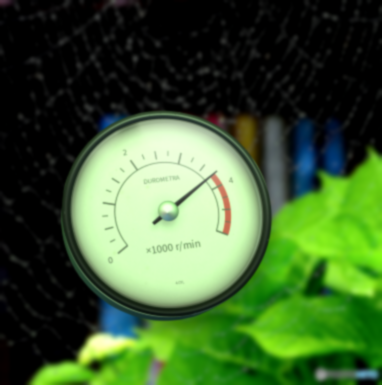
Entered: 3750 rpm
